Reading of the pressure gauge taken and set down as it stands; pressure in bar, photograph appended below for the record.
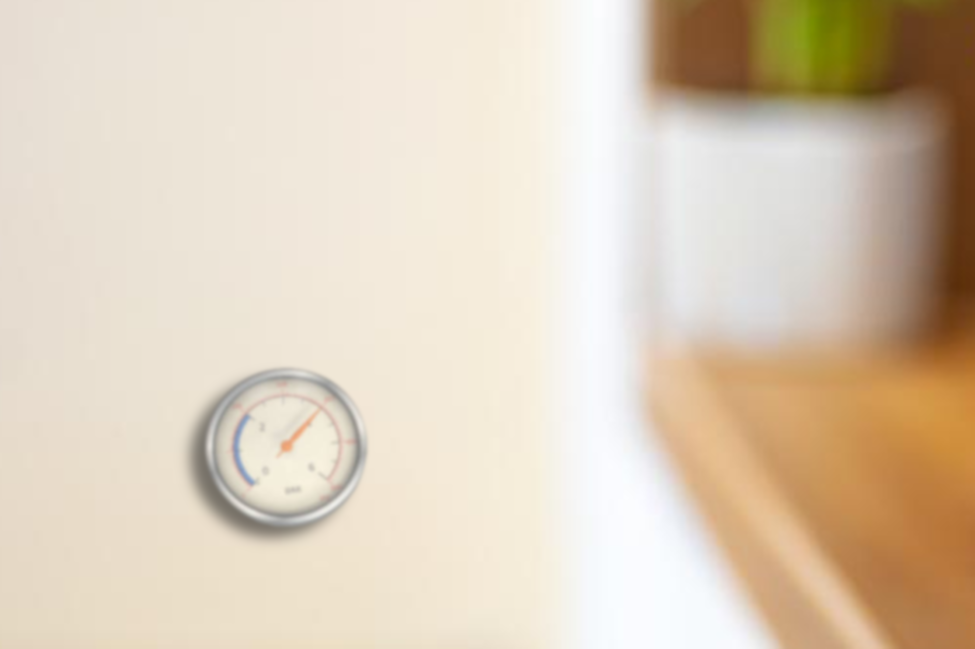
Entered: 4 bar
